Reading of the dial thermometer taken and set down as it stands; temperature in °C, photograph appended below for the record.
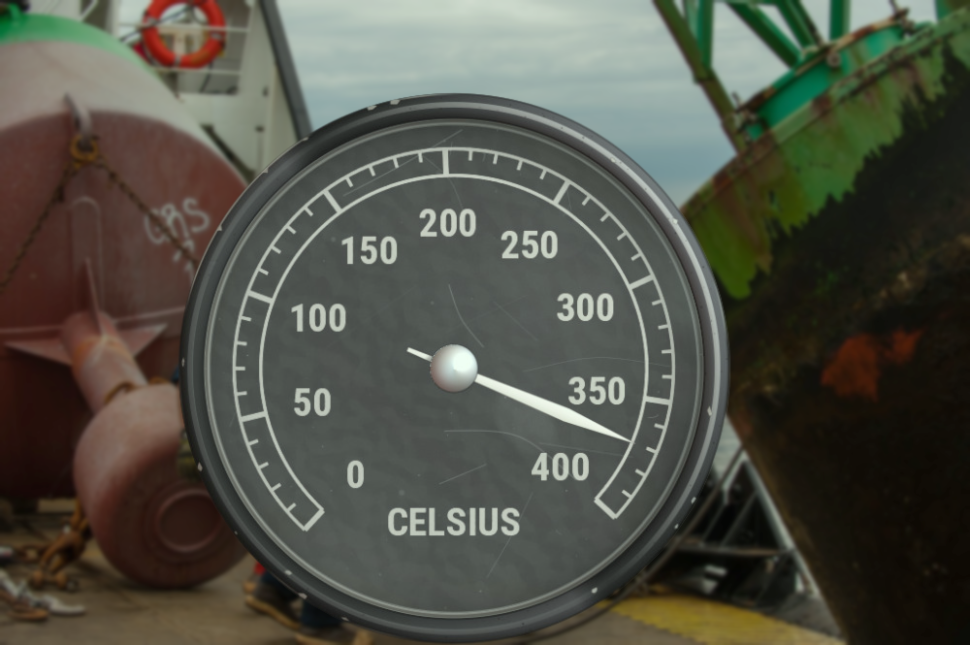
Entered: 370 °C
